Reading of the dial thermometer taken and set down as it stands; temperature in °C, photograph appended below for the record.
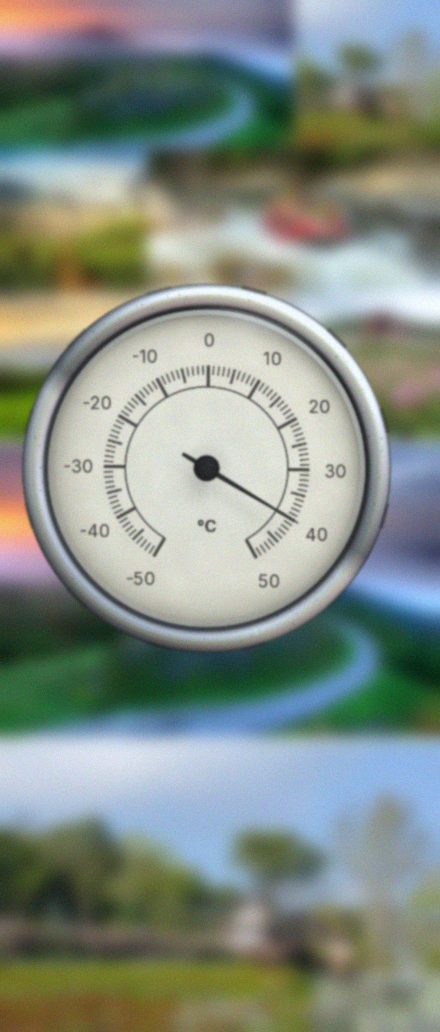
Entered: 40 °C
